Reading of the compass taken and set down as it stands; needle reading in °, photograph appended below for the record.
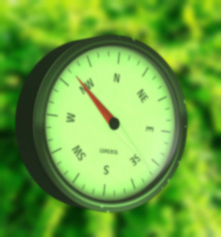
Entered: 310 °
